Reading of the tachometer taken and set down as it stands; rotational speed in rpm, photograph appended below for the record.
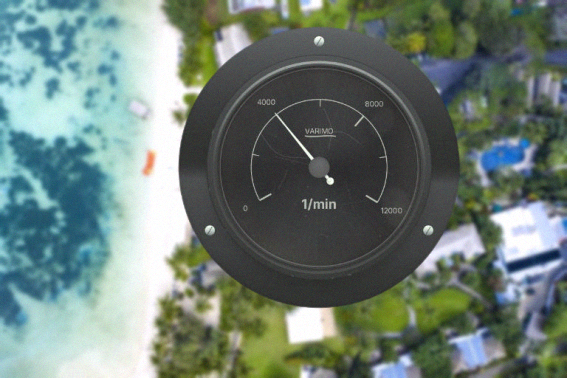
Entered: 4000 rpm
